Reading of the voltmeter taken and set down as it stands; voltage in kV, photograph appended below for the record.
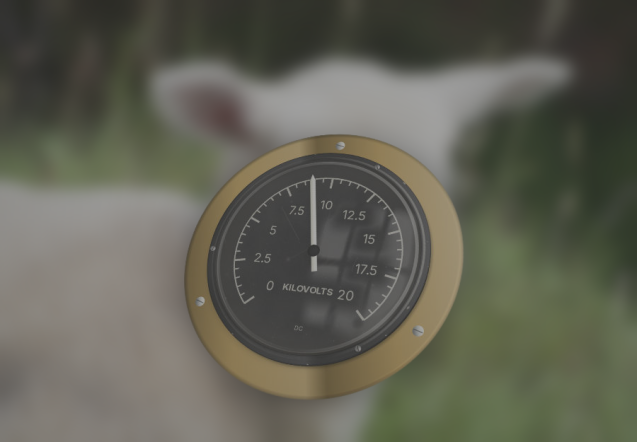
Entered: 9 kV
